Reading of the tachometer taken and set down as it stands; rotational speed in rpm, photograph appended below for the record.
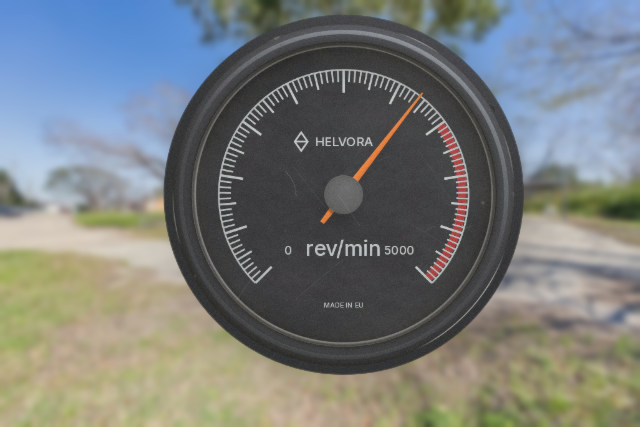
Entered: 3200 rpm
